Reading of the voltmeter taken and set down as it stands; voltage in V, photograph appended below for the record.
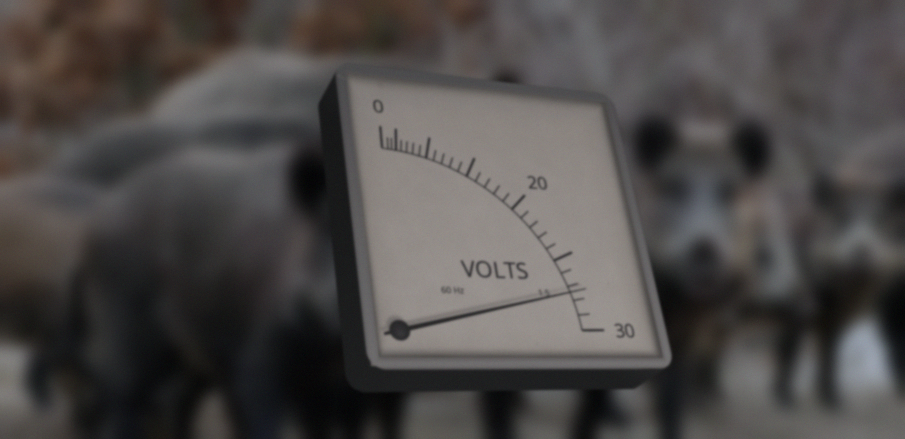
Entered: 27.5 V
